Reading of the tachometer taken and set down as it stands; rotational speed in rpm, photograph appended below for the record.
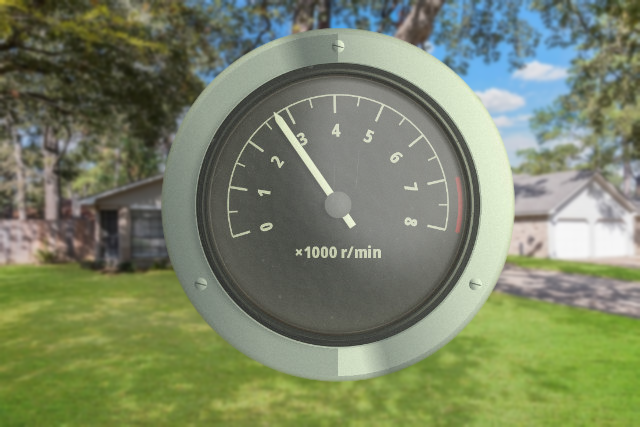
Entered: 2750 rpm
